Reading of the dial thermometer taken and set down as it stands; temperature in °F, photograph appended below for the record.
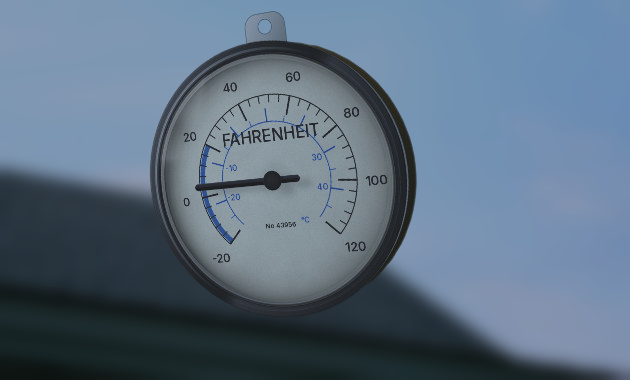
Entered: 4 °F
